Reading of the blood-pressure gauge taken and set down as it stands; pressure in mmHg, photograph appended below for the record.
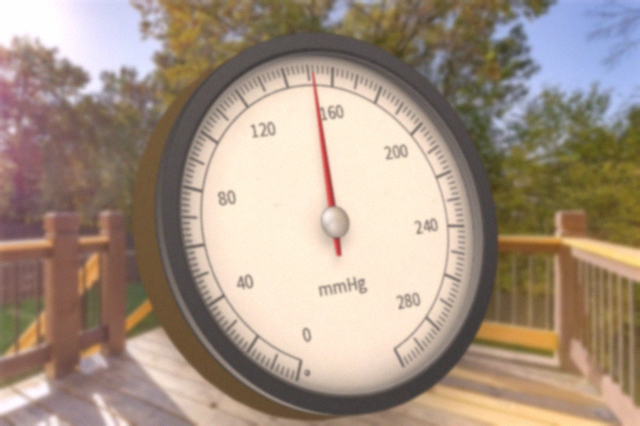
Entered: 150 mmHg
